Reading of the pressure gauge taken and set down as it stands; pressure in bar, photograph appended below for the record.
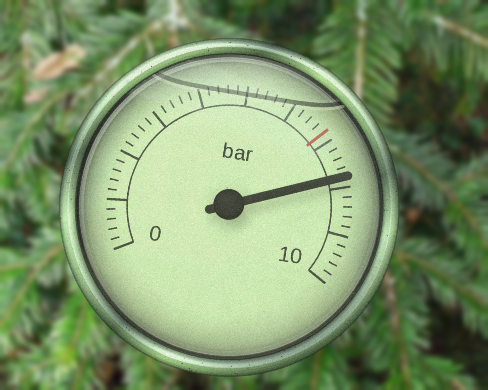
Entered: 7.8 bar
